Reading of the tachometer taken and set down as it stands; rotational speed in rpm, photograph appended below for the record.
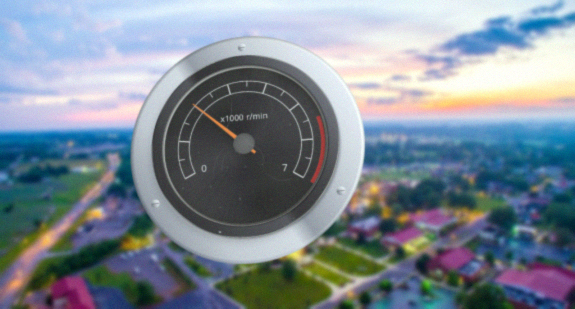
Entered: 2000 rpm
